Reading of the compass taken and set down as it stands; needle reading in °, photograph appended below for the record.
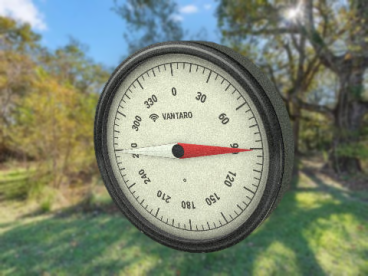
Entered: 90 °
